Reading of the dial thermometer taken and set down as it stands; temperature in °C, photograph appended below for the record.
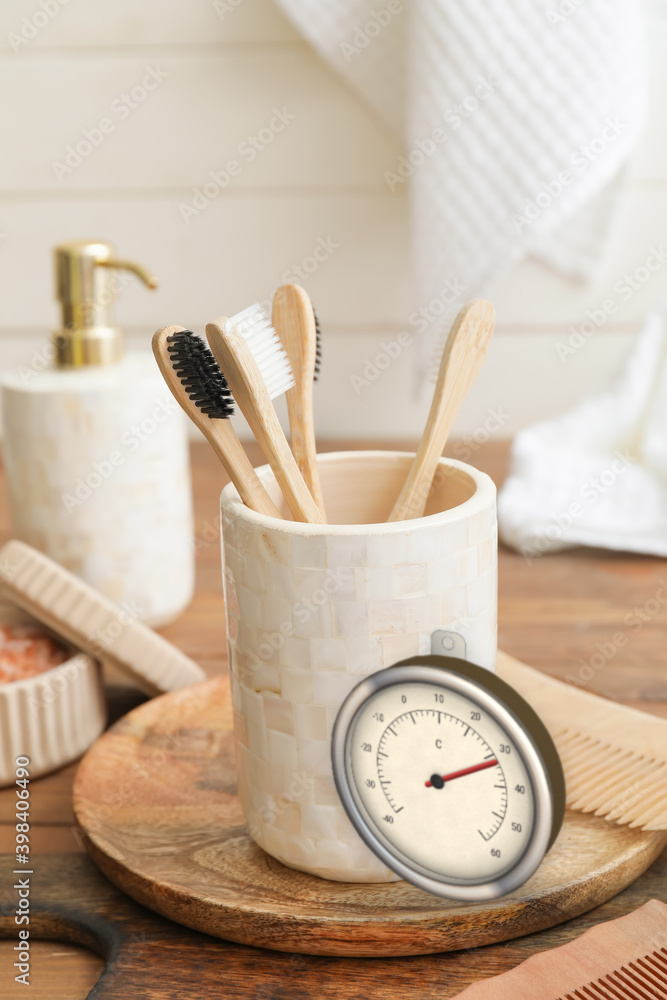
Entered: 32 °C
